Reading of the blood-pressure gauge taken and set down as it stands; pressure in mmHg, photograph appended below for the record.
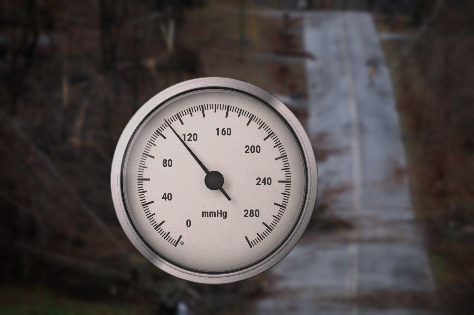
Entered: 110 mmHg
